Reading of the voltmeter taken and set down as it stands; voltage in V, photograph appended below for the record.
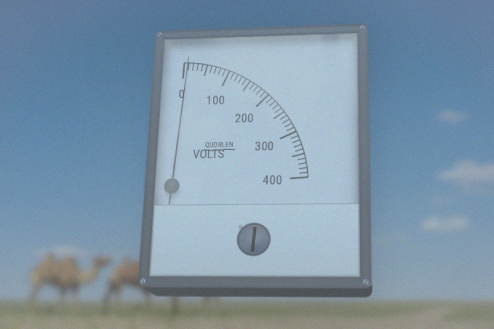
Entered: 10 V
